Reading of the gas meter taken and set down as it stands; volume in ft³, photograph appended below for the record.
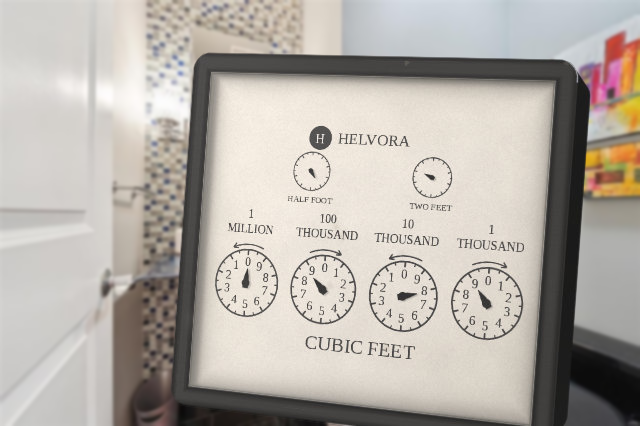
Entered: 987900 ft³
